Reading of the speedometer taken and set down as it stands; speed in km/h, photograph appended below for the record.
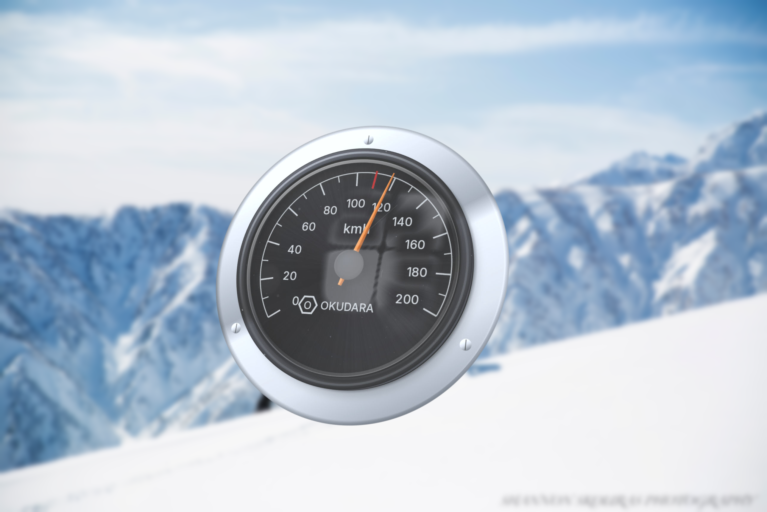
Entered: 120 km/h
